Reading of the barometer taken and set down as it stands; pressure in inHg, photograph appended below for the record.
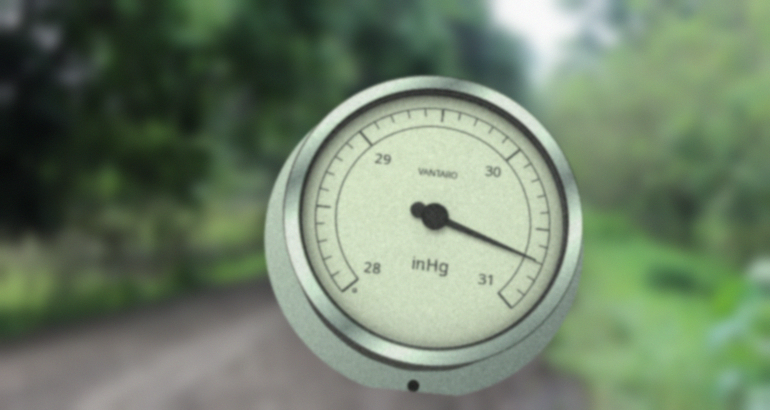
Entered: 30.7 inHg
